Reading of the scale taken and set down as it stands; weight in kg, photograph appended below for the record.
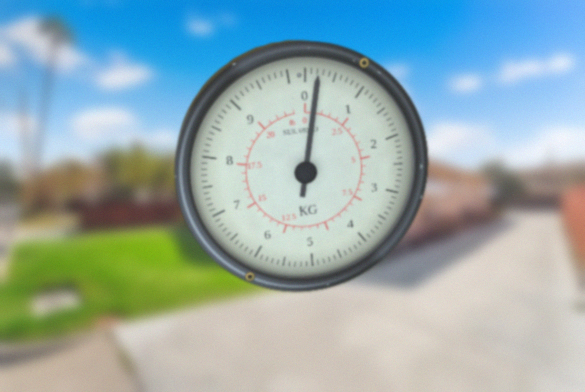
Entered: 0.2 kg
